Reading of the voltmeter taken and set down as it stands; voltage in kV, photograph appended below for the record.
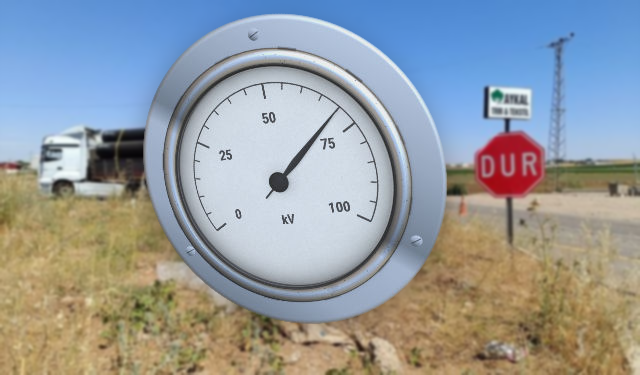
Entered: 70 kV
